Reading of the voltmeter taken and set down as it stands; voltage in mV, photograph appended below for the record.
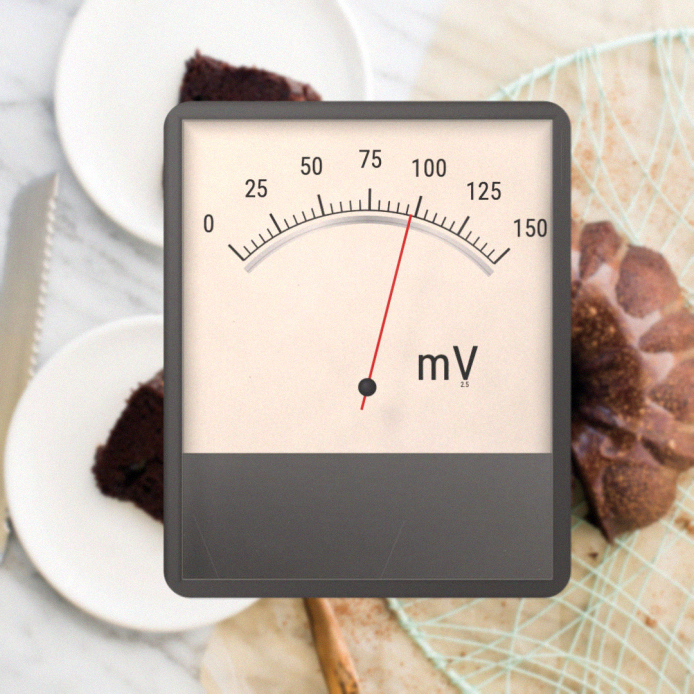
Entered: 97.5 mV
